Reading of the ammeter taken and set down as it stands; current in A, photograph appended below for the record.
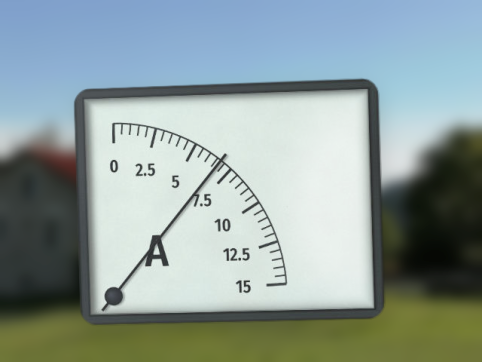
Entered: 6.75 A
